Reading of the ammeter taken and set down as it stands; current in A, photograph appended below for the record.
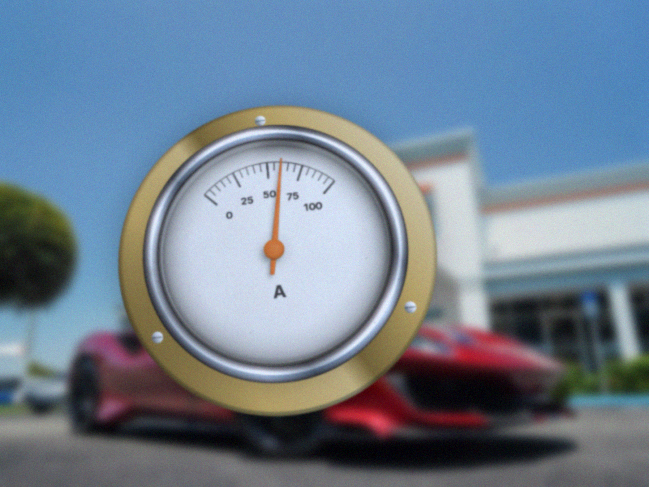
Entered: 60 A
